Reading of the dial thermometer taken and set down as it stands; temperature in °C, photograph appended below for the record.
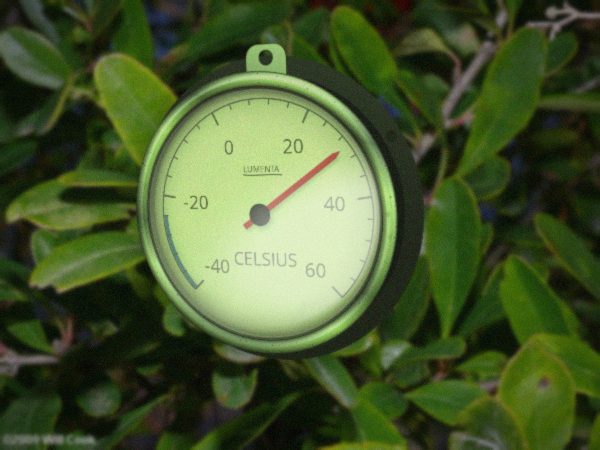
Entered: 30 °C
